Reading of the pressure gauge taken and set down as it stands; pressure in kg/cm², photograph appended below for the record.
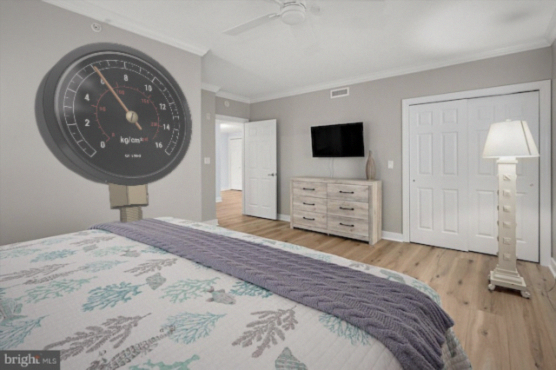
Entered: 6 kg/cm²
